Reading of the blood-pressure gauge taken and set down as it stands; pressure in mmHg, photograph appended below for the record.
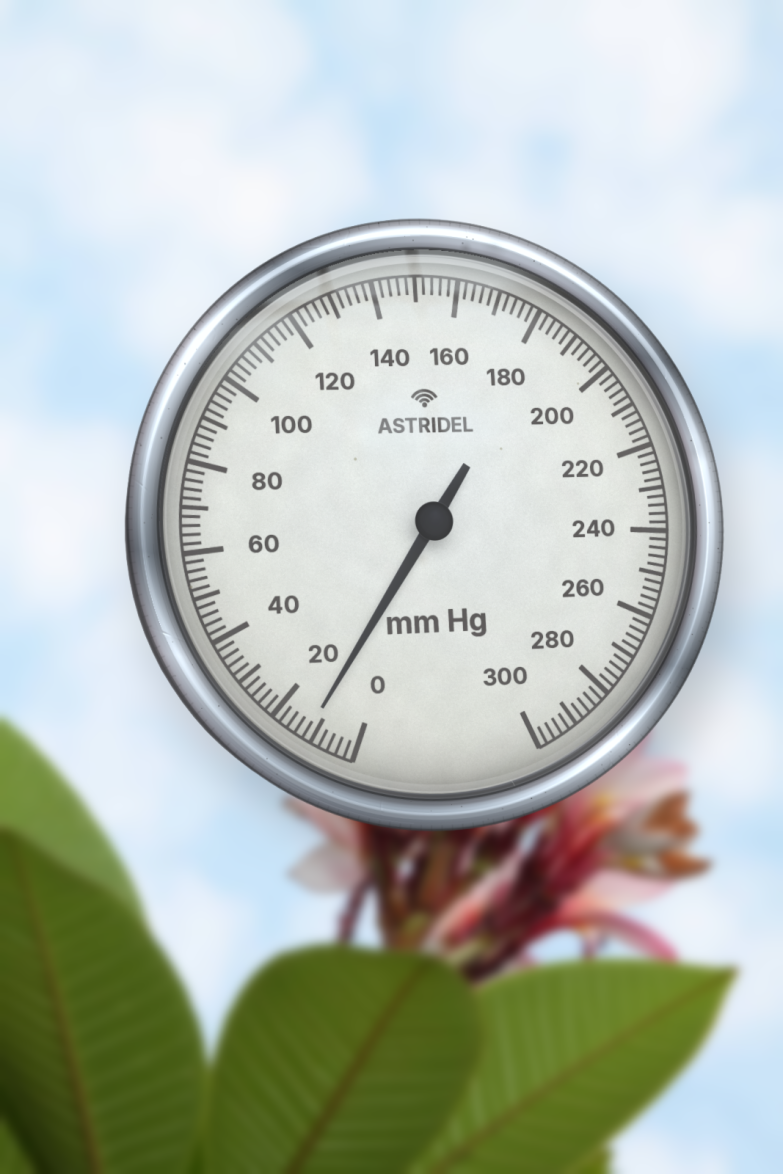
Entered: 12 mmHg
